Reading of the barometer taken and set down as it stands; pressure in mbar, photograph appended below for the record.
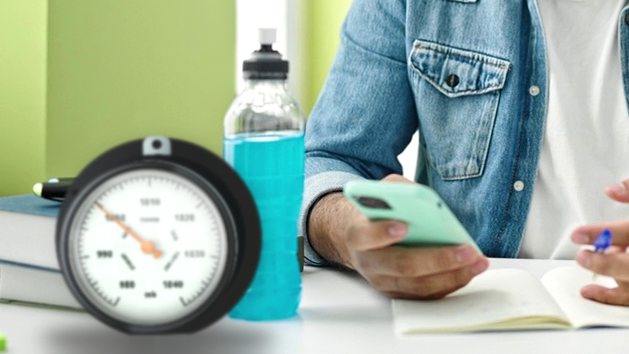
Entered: 1000 mbar
